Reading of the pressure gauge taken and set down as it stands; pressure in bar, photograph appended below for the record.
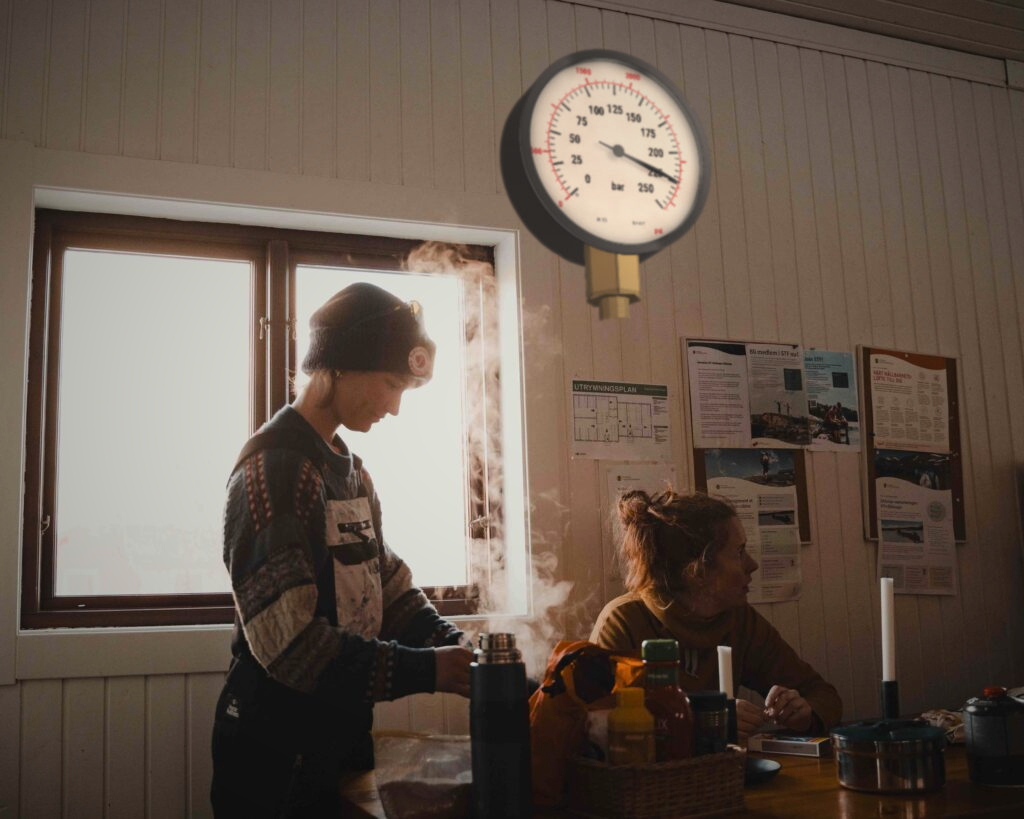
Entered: 225 bar
